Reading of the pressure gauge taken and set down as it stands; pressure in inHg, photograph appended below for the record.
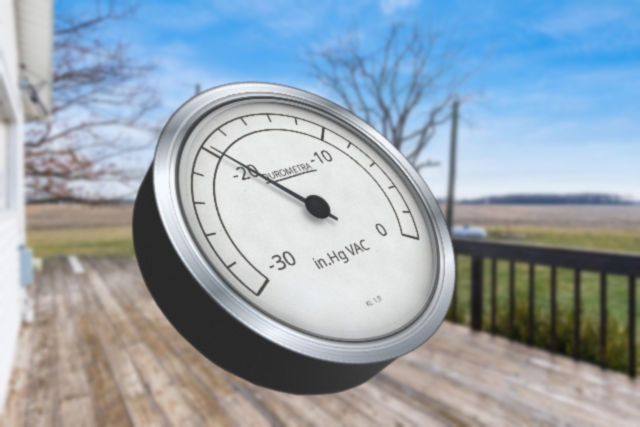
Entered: -20 inHg
